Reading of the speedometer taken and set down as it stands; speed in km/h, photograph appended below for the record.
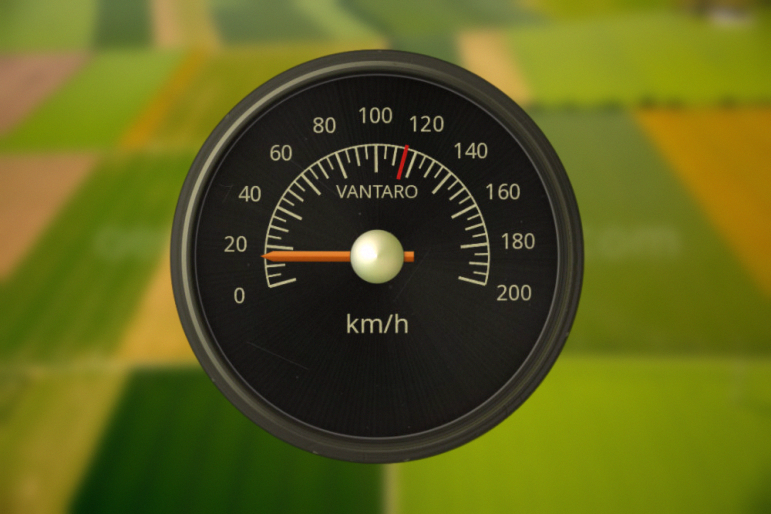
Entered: 15 km/h
